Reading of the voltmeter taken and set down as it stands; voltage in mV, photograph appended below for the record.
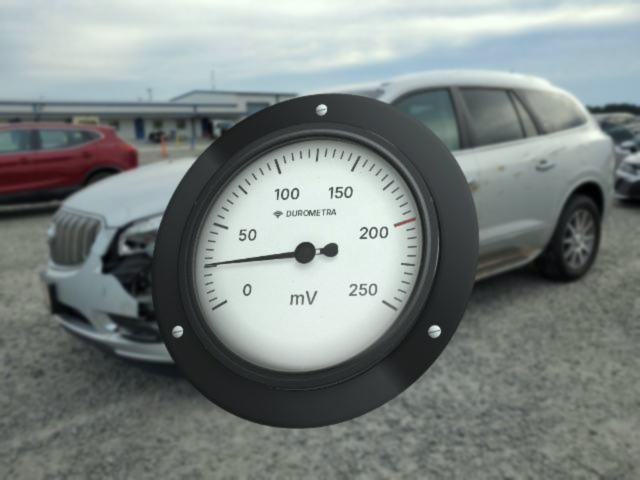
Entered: 25 mV
